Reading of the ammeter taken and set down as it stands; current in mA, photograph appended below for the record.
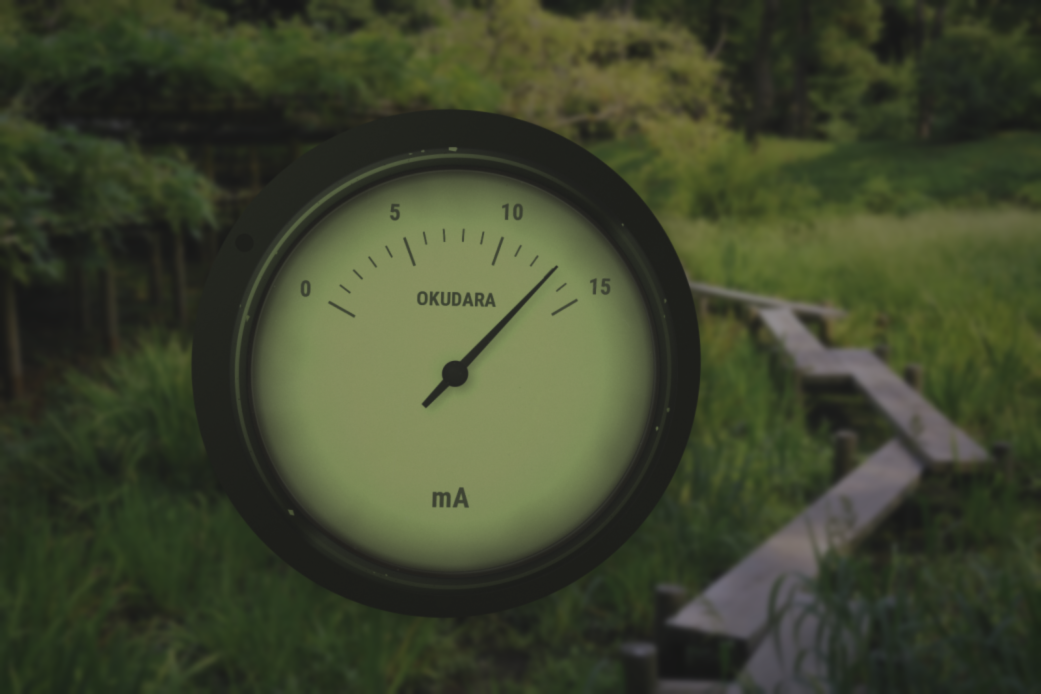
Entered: 13 mA
